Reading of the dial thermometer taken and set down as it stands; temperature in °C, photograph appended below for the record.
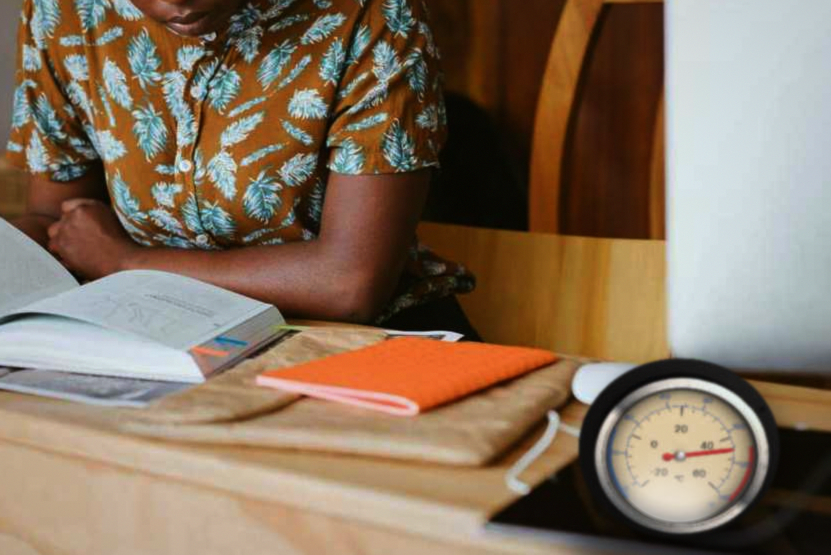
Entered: 44 °C
